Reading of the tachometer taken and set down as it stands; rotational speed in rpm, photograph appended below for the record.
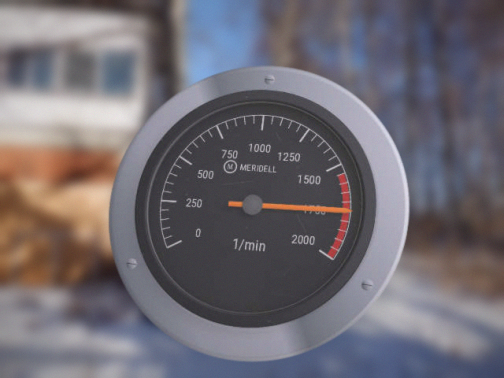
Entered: 1750 rpm
